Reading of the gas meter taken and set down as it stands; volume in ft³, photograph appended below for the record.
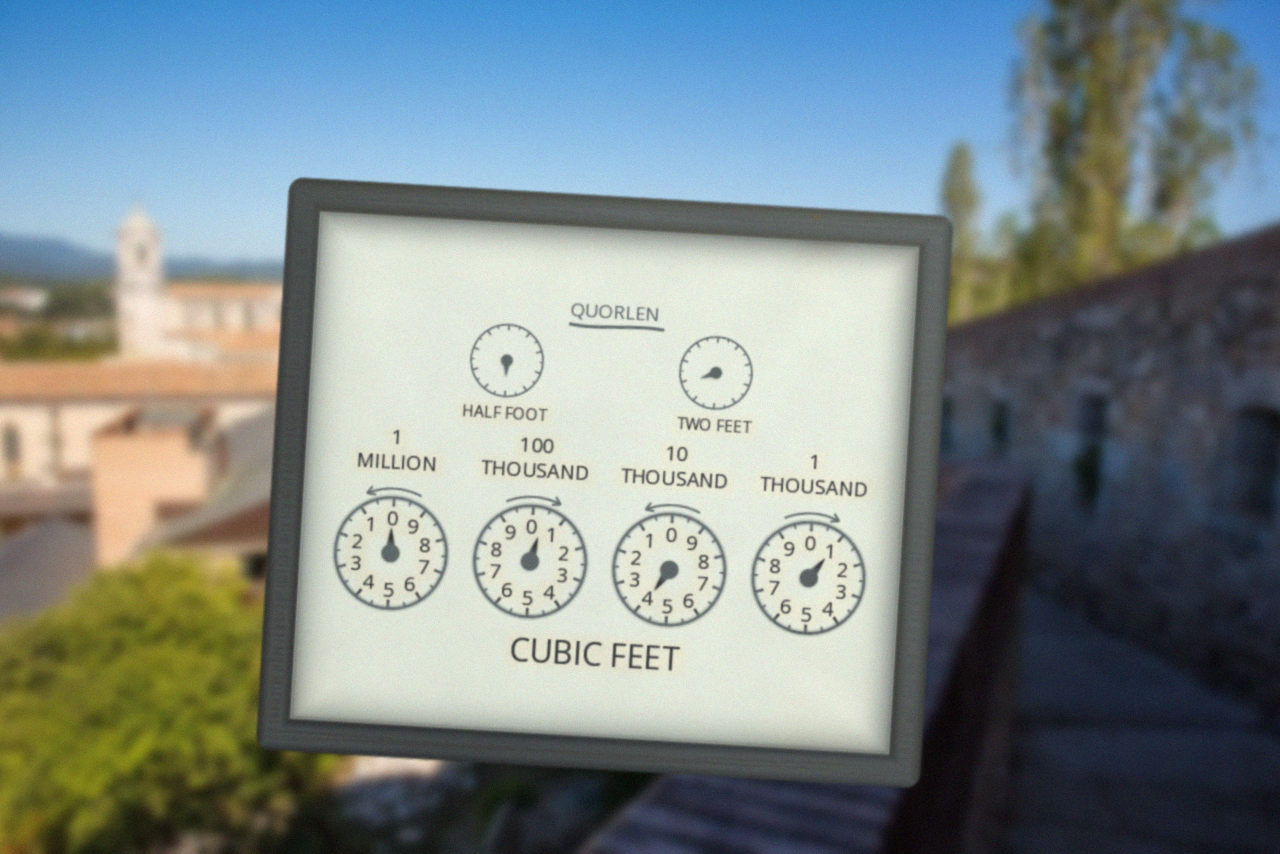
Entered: 4100 ft³
